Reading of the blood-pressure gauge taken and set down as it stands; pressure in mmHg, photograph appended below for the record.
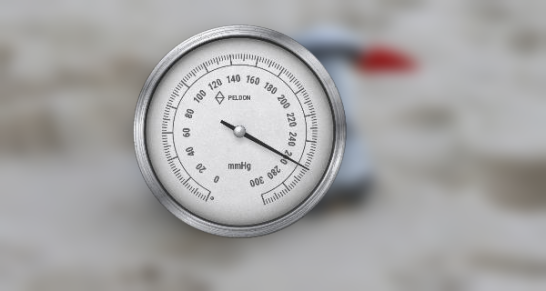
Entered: 260 mmHg
